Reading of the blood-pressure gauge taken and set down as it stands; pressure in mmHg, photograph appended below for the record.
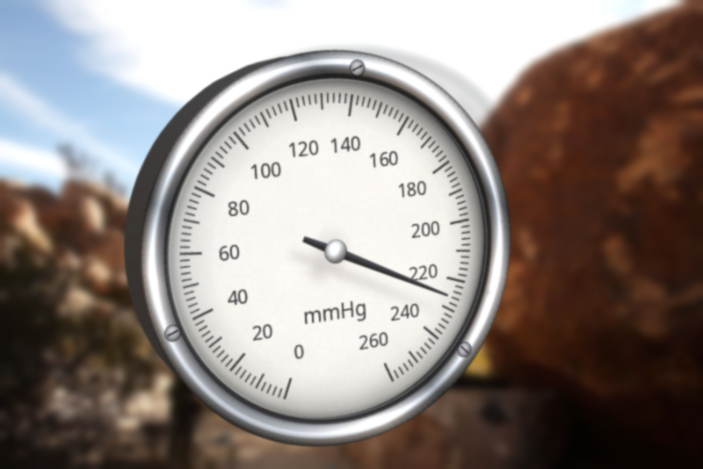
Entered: 226 mmHg
